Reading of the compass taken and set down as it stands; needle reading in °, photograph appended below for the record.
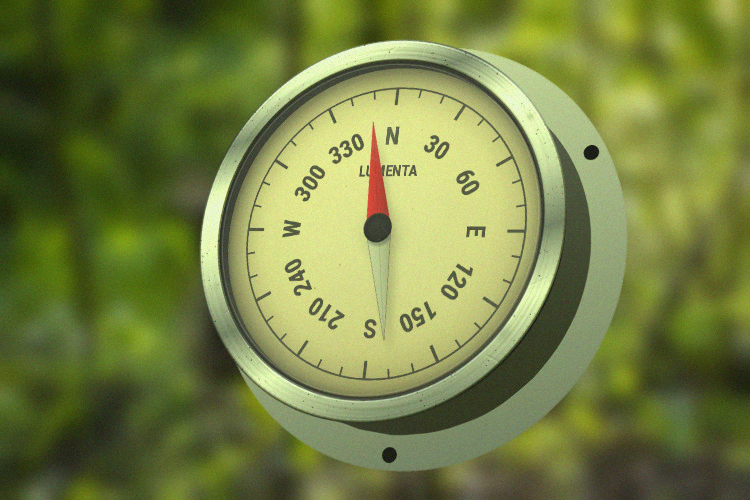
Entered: 350 °
